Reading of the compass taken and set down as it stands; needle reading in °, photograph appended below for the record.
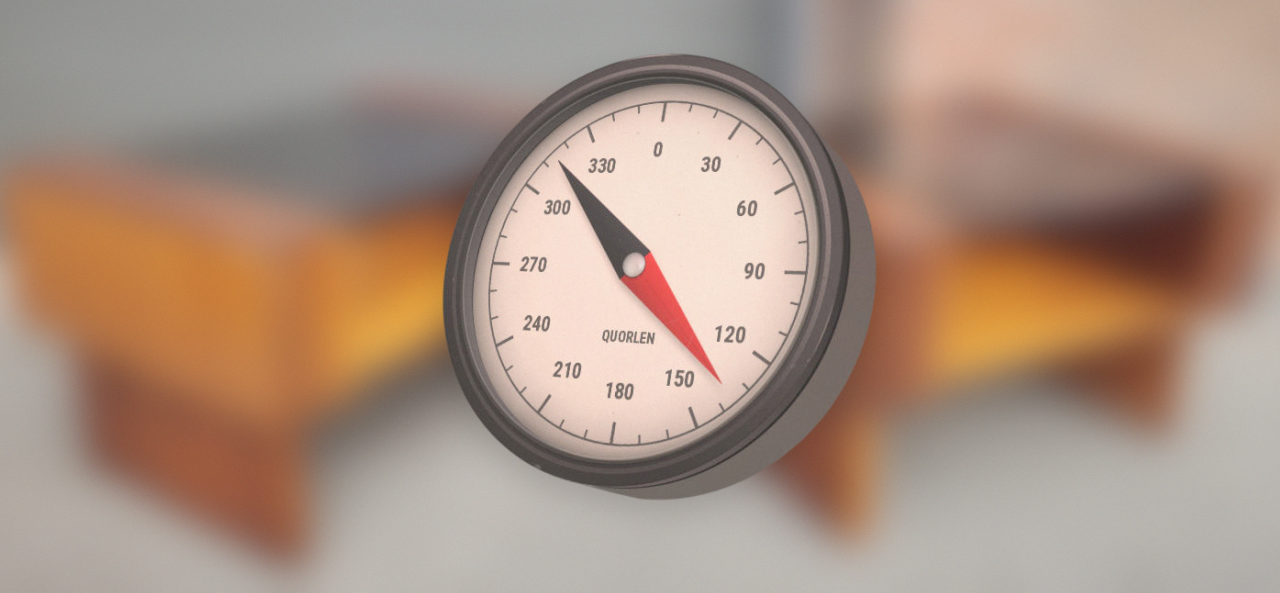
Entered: 135 °
